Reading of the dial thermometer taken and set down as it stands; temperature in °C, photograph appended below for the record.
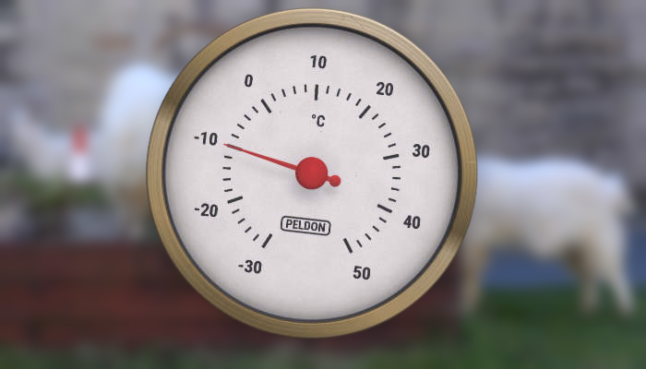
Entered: -10 °C
